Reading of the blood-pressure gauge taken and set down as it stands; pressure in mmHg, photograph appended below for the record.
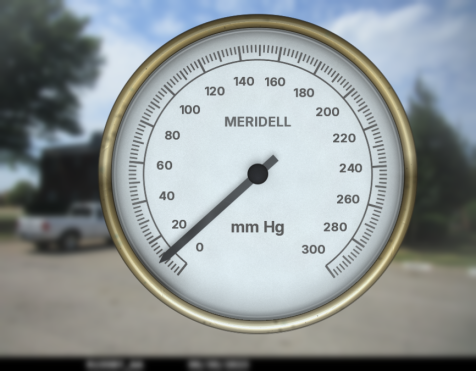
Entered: 10 mmHg
